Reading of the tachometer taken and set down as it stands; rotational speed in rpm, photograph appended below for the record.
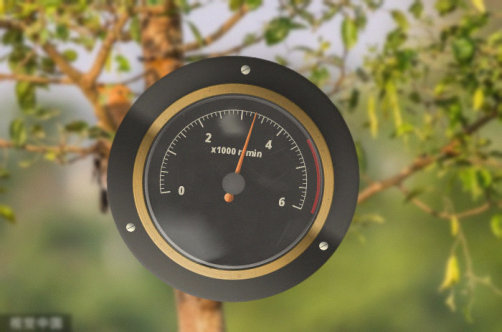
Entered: 3300 rpm
